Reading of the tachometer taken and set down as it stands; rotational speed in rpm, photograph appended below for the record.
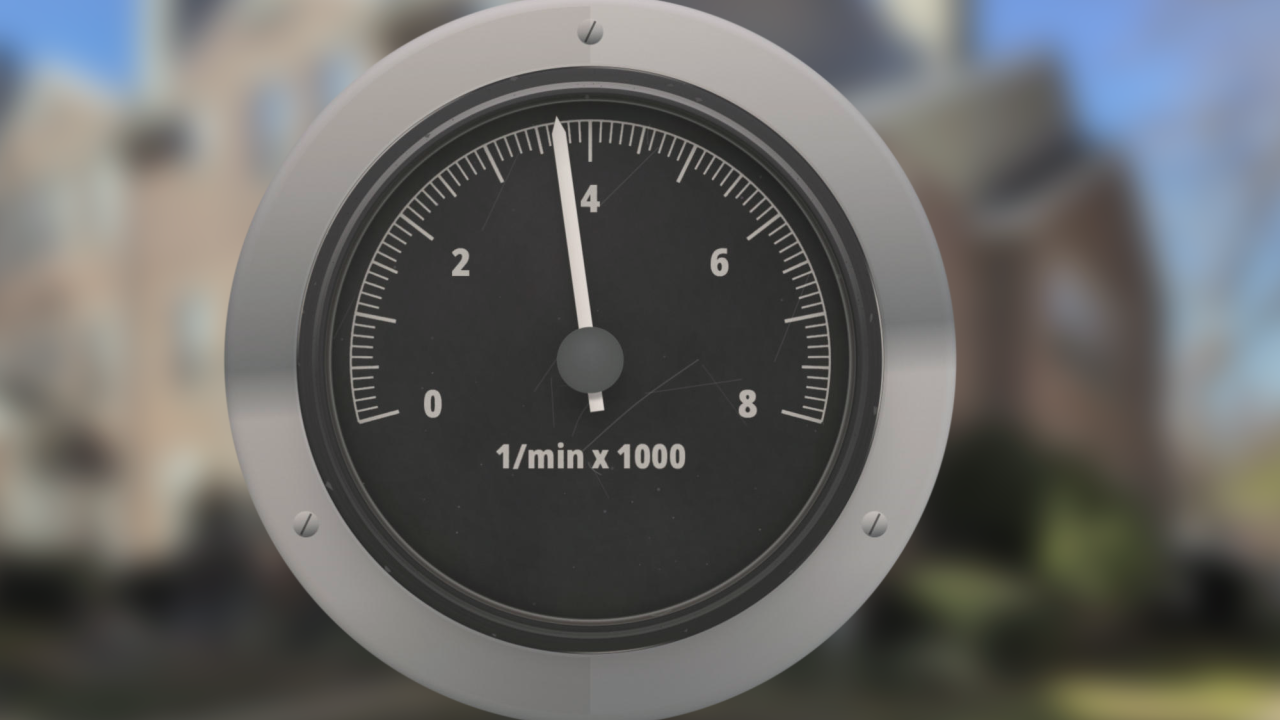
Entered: 3700 rpm
